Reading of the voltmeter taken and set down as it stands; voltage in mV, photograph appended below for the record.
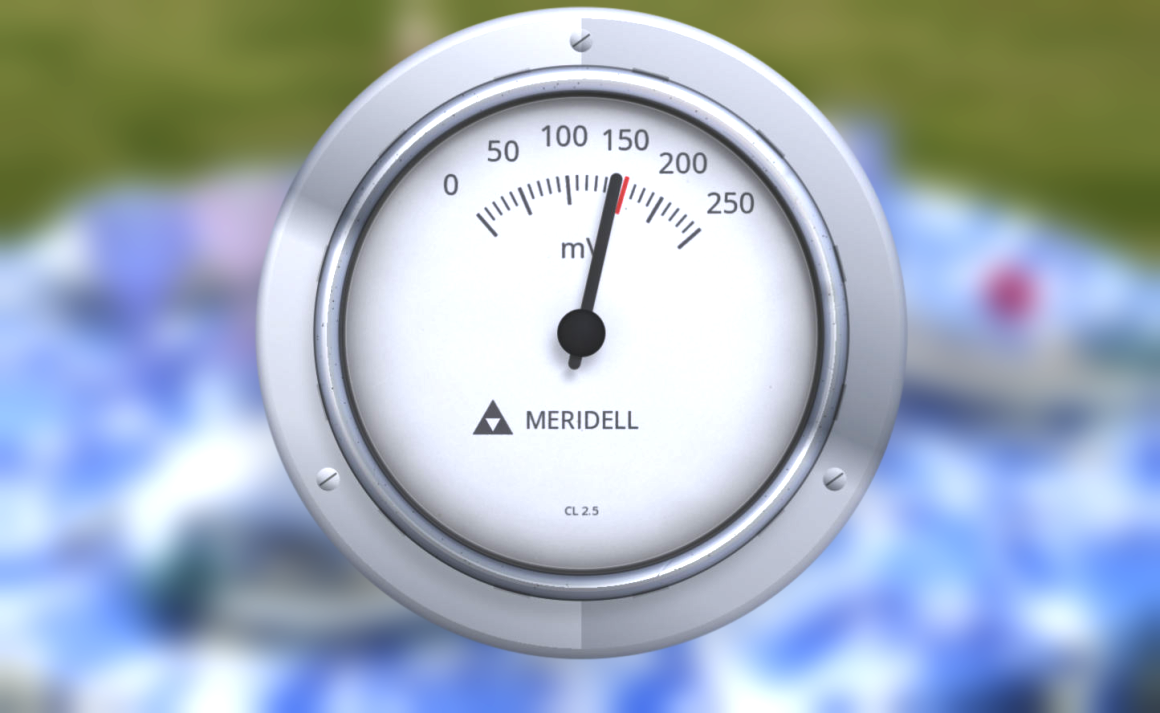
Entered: 150 mV
